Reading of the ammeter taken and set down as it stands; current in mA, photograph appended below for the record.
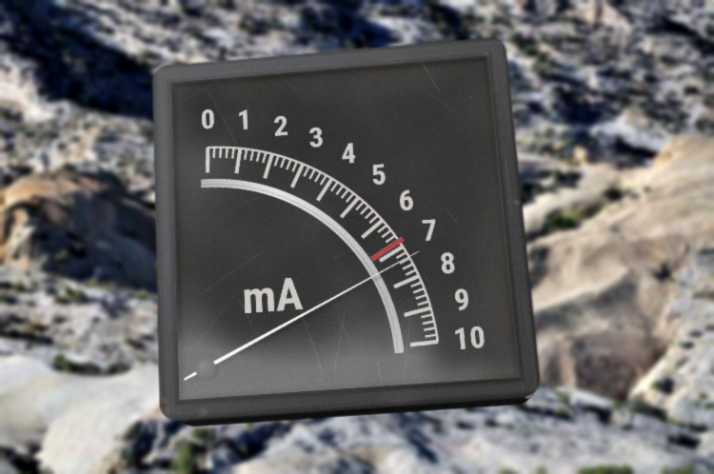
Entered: 7.4 mA
